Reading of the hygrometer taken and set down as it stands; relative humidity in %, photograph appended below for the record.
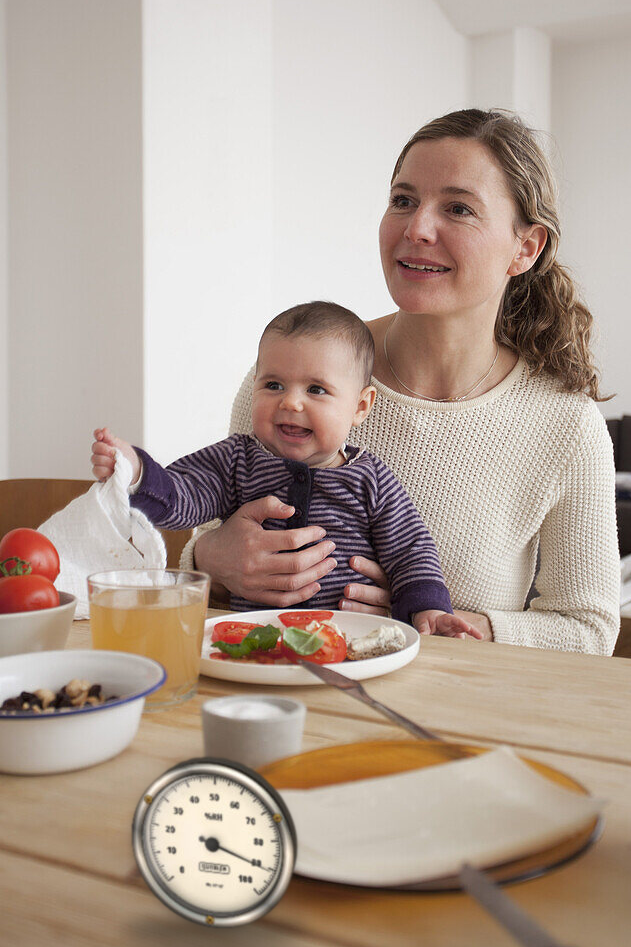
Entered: 90 %
